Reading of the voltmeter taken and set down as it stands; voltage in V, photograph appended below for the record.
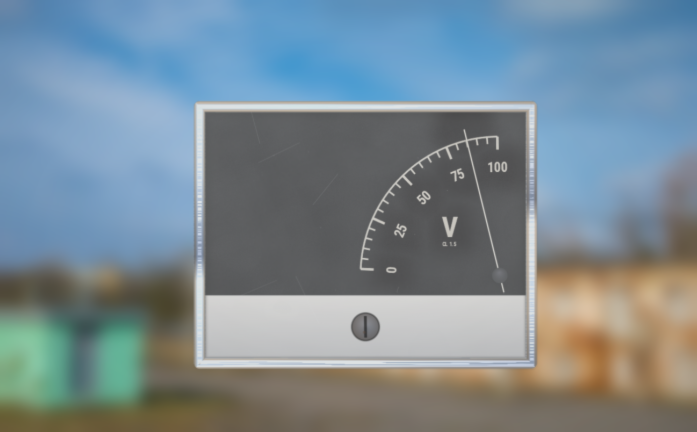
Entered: 85 V
